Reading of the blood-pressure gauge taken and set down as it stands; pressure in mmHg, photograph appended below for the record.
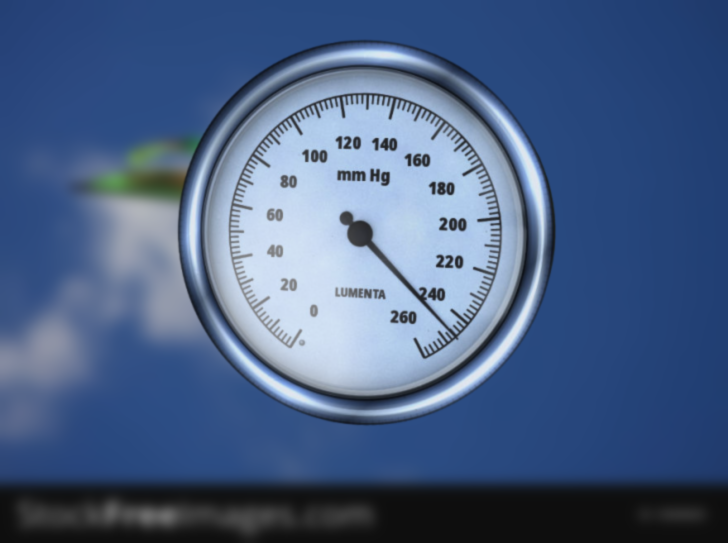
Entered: 246 mmHg
